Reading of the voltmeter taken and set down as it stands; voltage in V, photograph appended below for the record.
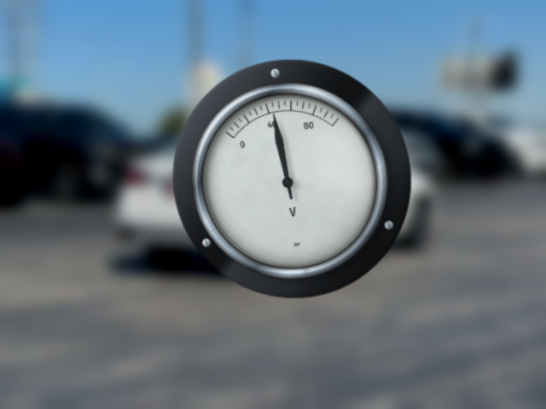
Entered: 45 V
